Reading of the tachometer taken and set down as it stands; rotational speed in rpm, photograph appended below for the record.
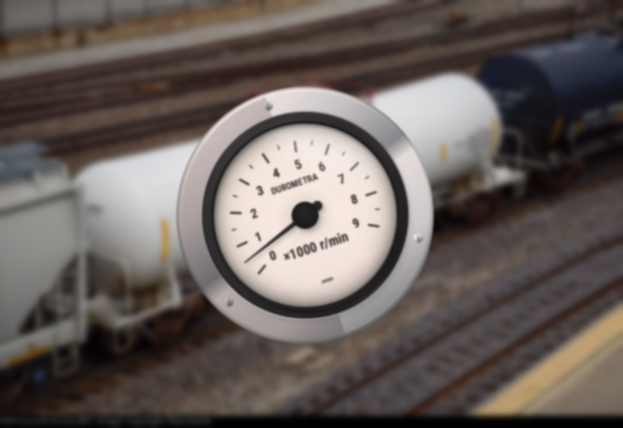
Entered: 500 rpm
